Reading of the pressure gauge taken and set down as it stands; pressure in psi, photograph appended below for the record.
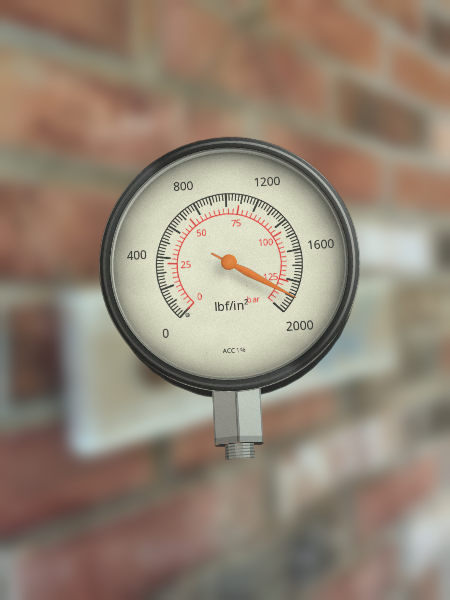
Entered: 1900 psi
